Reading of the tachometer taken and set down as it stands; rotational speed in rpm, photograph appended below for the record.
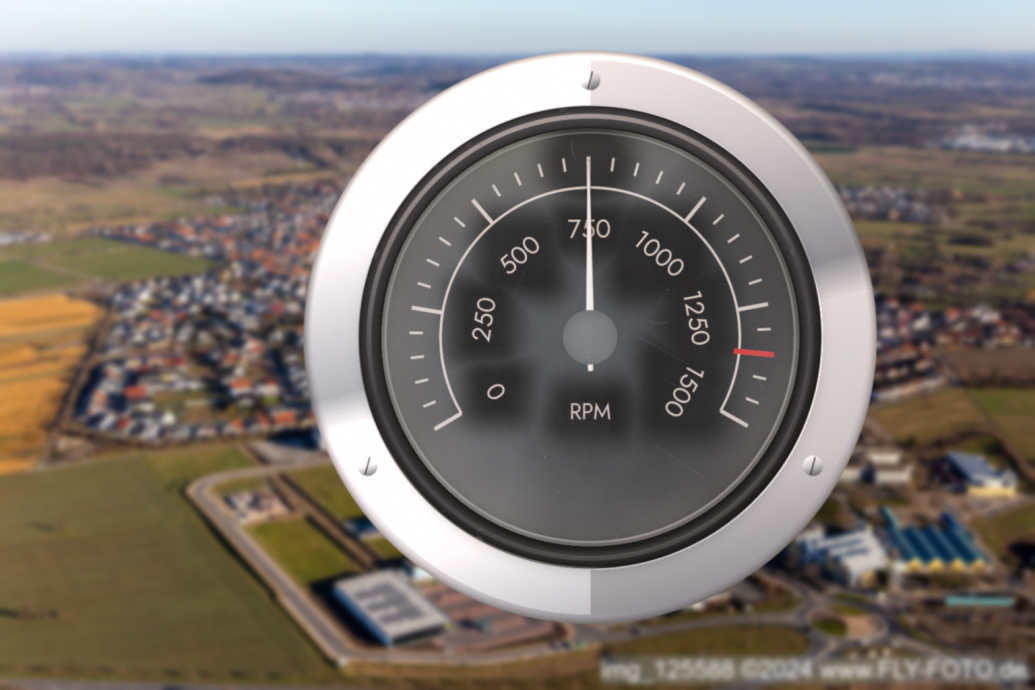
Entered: 750 rpm
